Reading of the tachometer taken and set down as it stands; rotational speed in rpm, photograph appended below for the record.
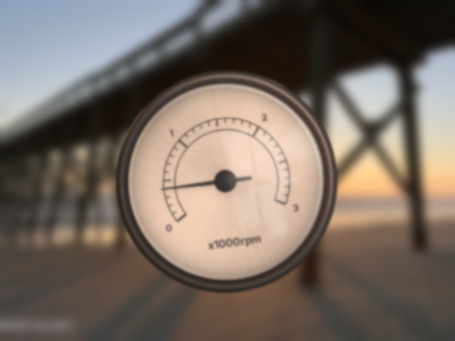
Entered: 400 rpm
